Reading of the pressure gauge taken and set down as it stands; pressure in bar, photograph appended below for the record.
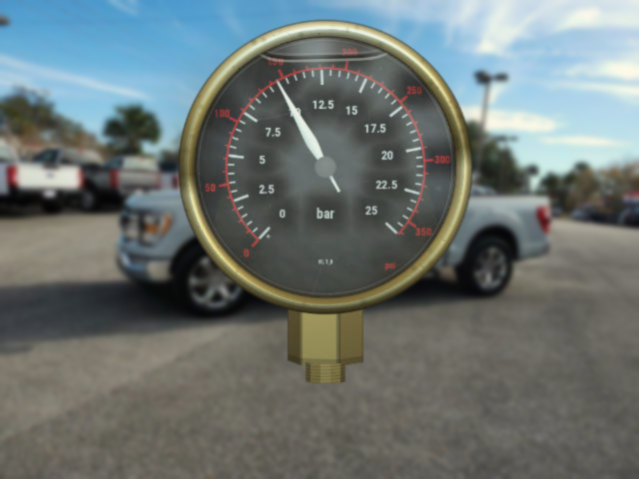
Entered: 10 bar
